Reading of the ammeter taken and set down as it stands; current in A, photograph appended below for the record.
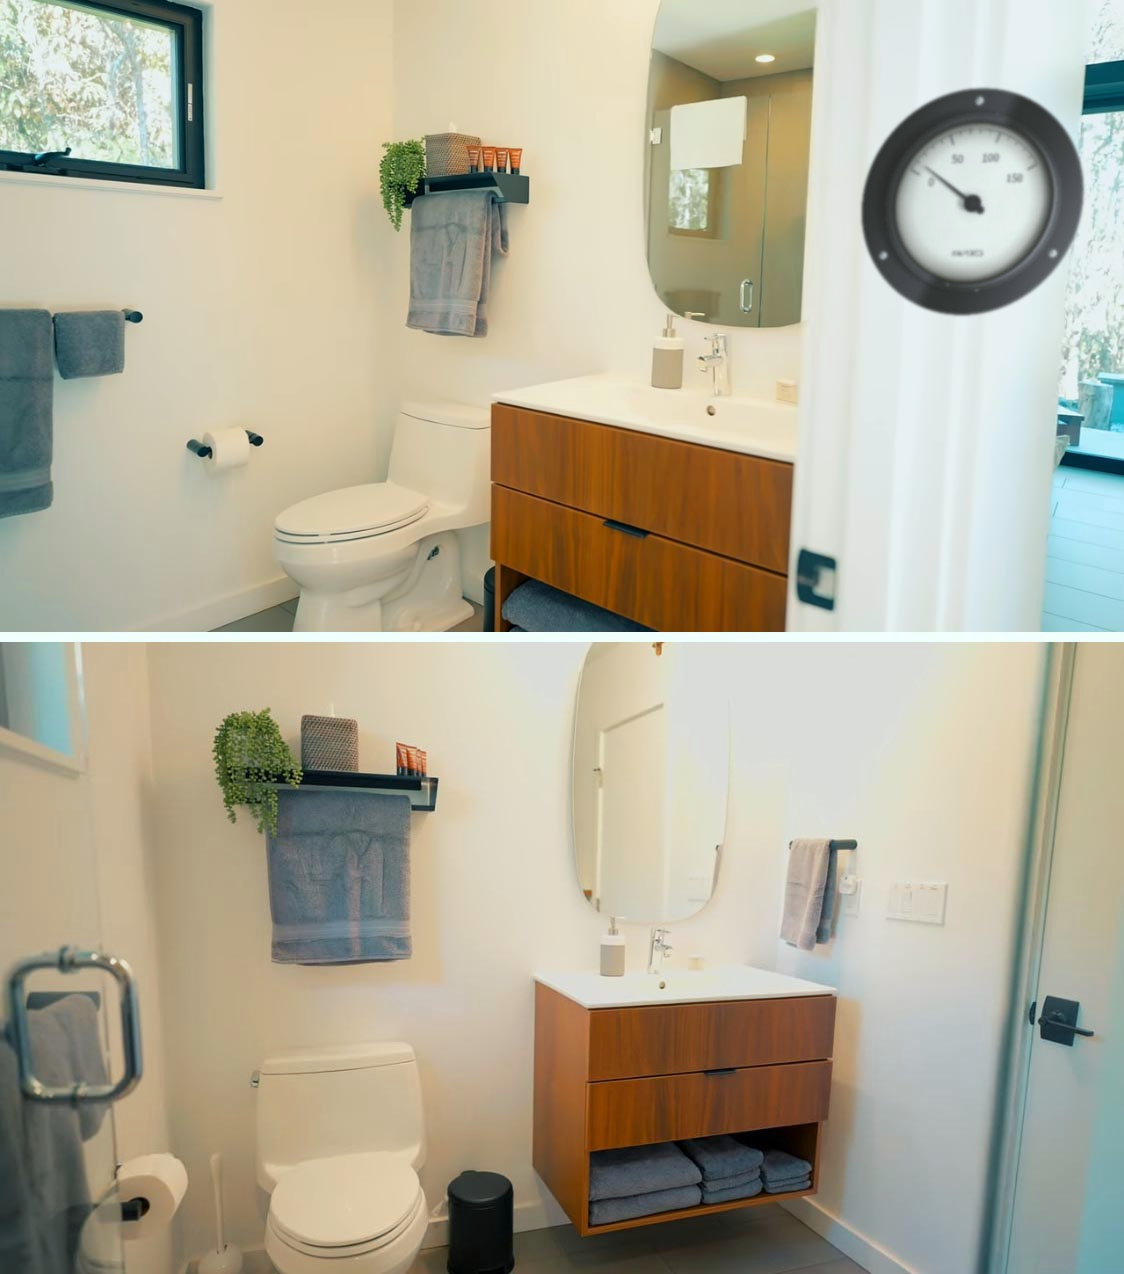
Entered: 10 A
